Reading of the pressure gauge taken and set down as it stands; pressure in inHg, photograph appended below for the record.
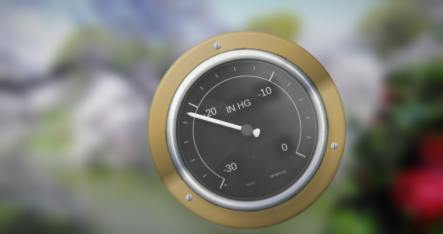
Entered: -21 inHg
